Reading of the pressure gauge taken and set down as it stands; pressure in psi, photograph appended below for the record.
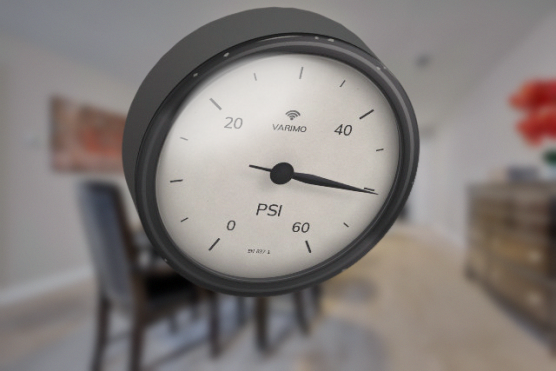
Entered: 50 psi
